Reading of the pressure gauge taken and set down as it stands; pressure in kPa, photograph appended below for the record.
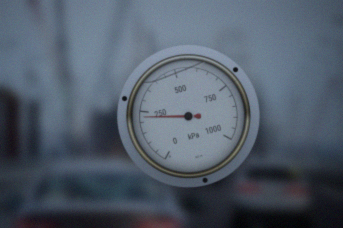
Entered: 225 kPa
